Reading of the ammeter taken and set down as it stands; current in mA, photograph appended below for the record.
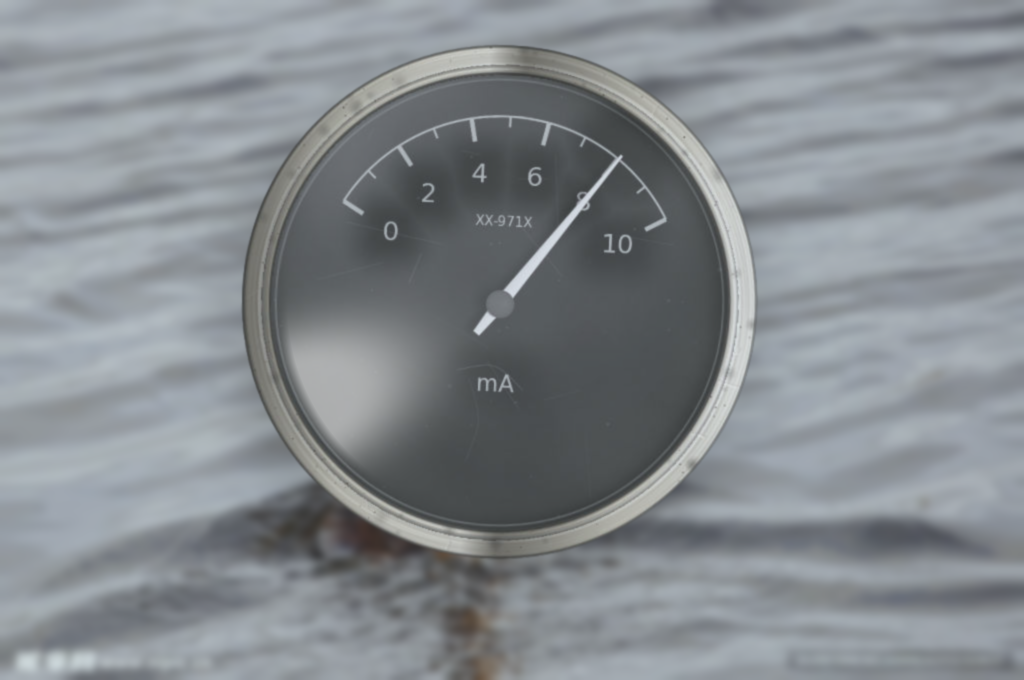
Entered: 8 mA
